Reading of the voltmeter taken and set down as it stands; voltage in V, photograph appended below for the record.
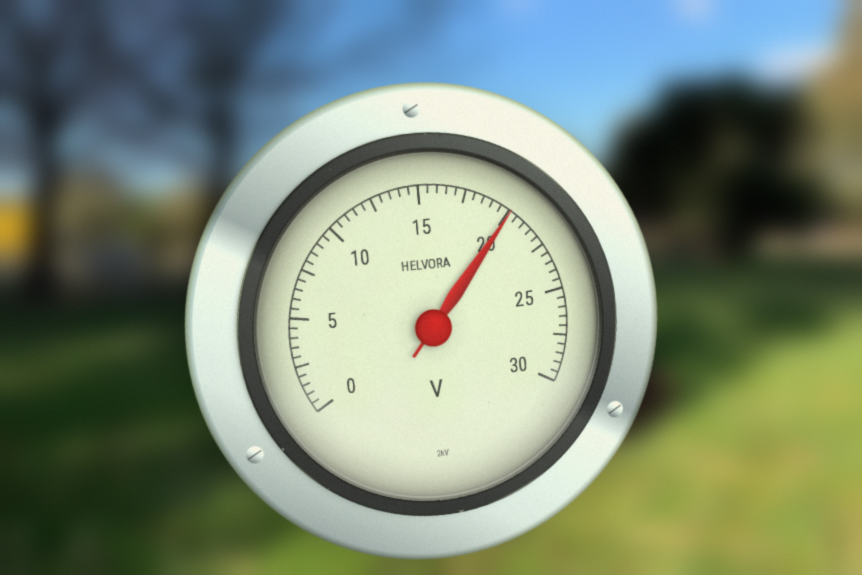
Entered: 20 V
